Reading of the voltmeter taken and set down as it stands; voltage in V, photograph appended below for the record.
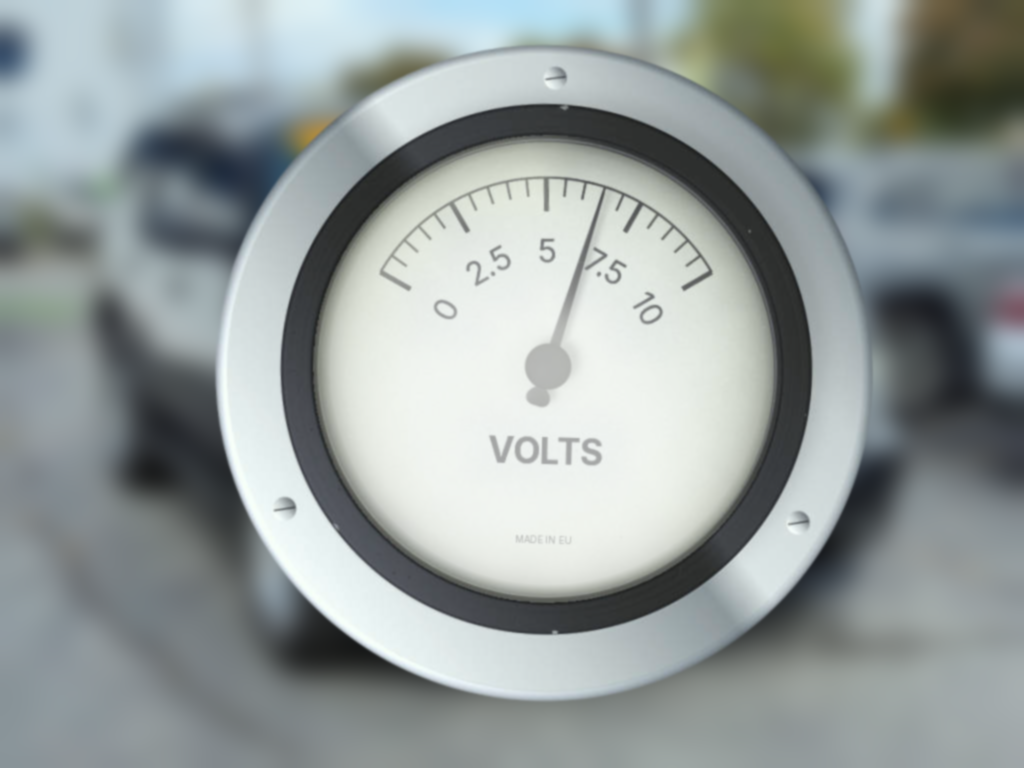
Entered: 6.5 V
